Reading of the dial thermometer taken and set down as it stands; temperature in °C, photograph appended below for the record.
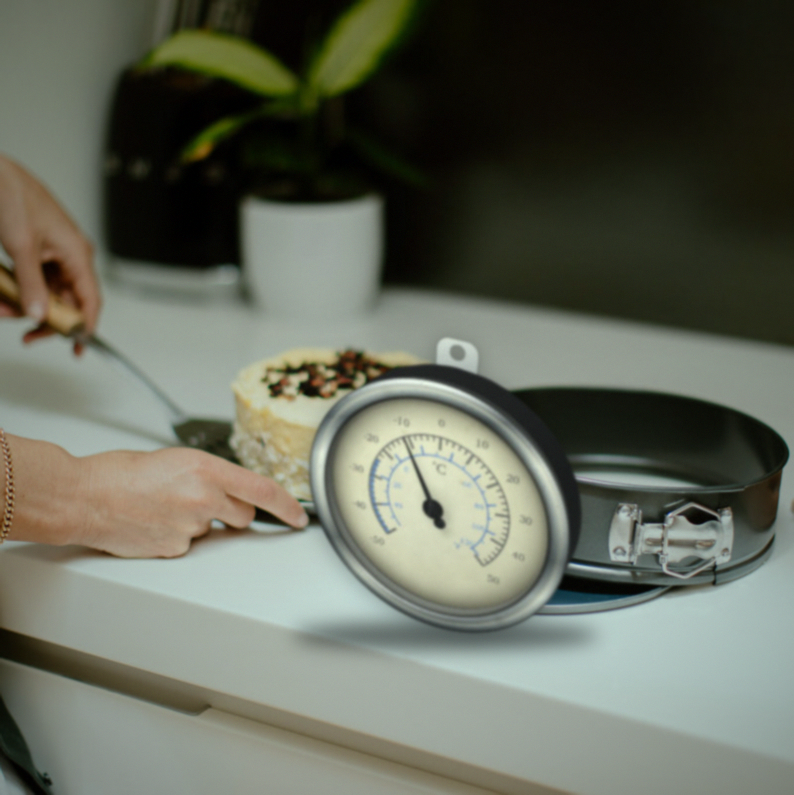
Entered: -10 °C
